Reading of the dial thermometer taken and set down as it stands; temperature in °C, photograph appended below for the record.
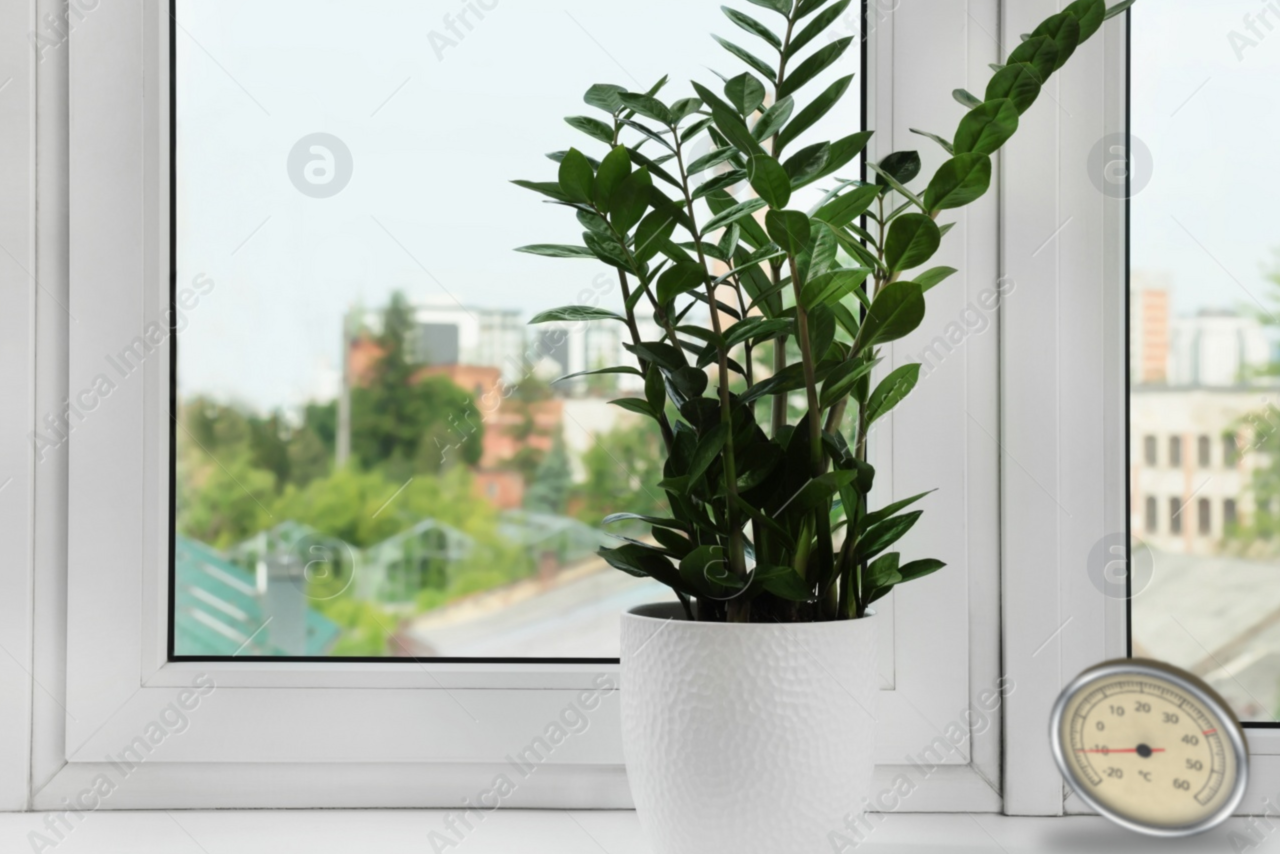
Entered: -10 °C
